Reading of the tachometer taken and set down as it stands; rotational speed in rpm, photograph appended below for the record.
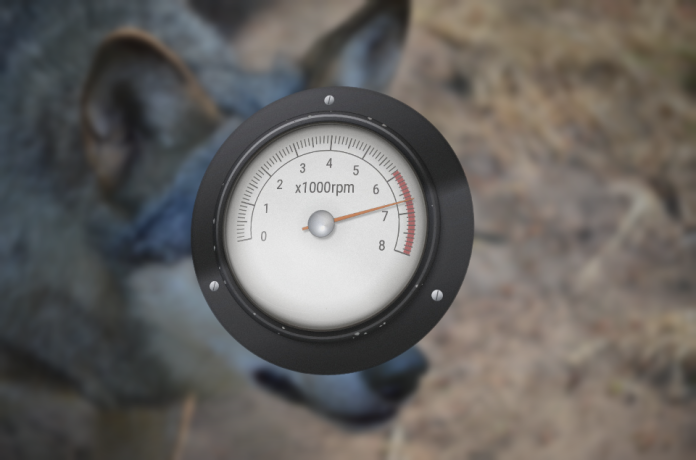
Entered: 6700 rpm
